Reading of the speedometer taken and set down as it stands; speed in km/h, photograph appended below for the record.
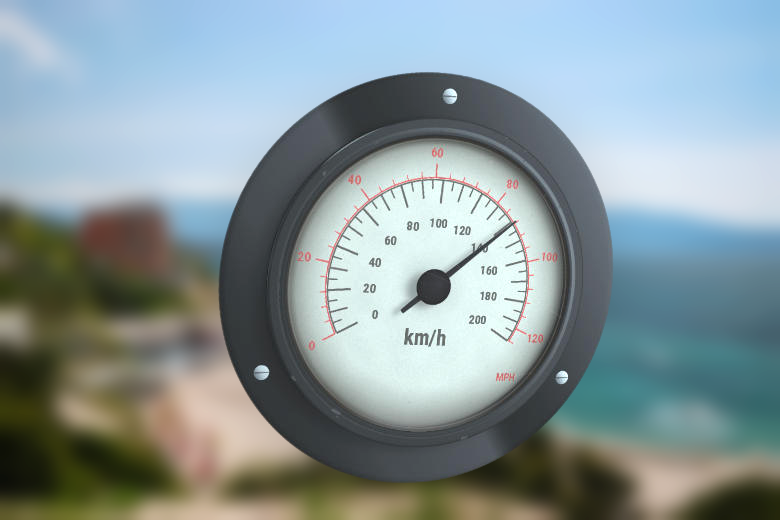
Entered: 140 km/h
